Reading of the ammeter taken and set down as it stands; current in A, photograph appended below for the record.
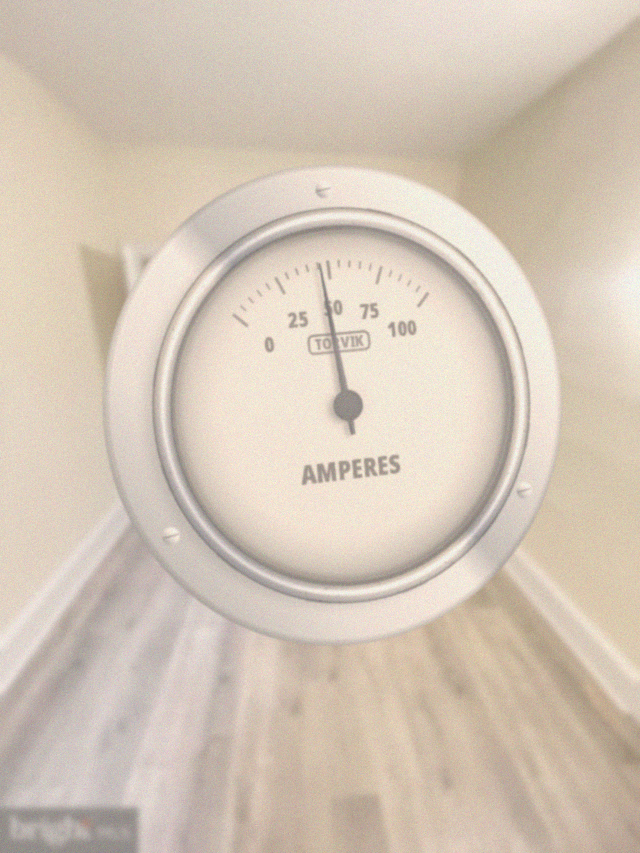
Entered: 45 A
